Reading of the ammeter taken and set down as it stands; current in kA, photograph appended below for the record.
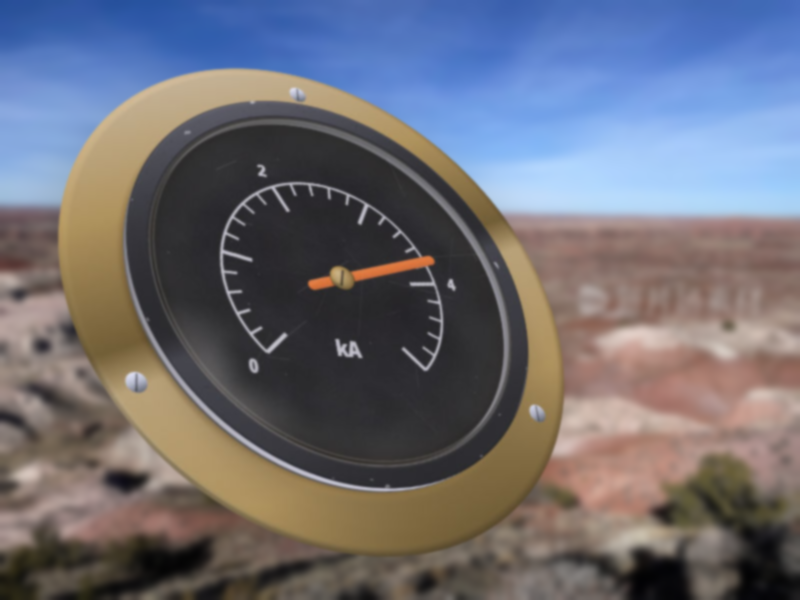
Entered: 3.8 kA
